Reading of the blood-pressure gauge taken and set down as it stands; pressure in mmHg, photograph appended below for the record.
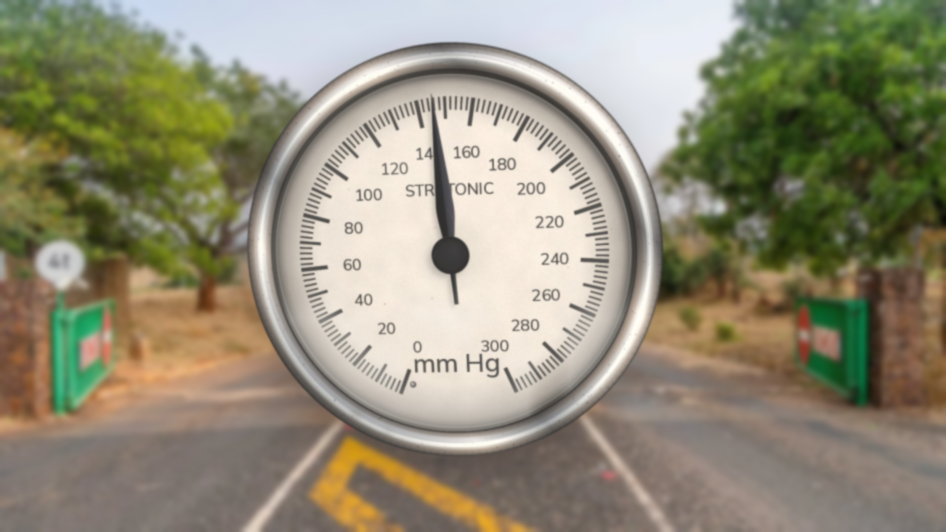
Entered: 146 mmHg
